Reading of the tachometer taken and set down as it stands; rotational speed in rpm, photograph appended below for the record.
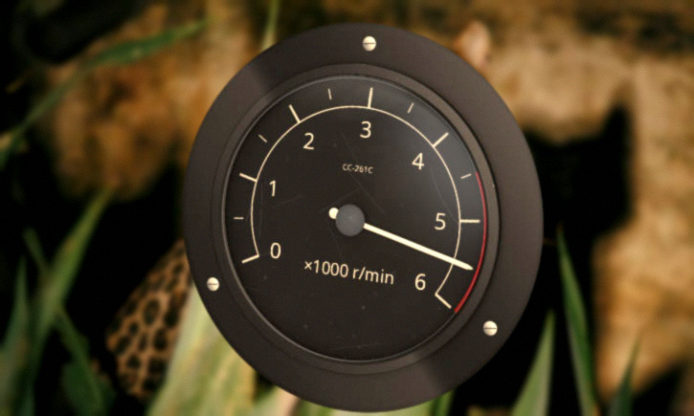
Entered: 5500 rpm
